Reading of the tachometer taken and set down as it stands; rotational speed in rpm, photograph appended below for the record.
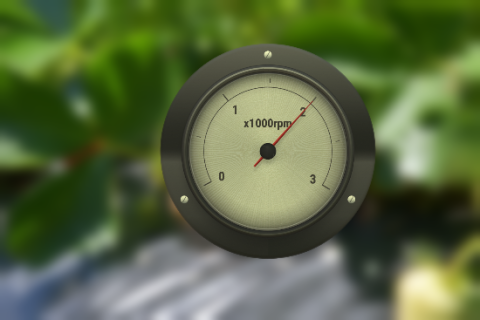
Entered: 2000 rpm
